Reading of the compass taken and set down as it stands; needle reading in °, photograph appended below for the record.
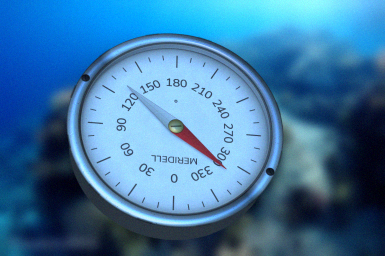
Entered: 310 °
